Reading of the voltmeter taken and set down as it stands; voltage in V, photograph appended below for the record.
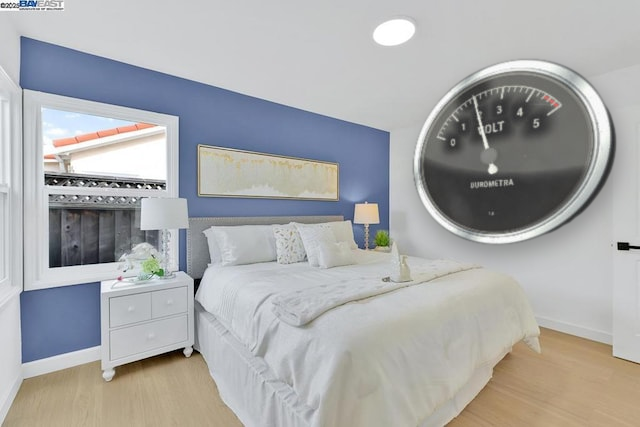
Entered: 2 V
